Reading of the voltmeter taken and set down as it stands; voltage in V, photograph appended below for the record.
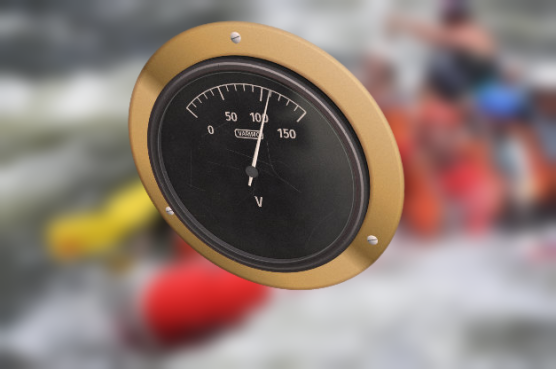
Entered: 110 V
